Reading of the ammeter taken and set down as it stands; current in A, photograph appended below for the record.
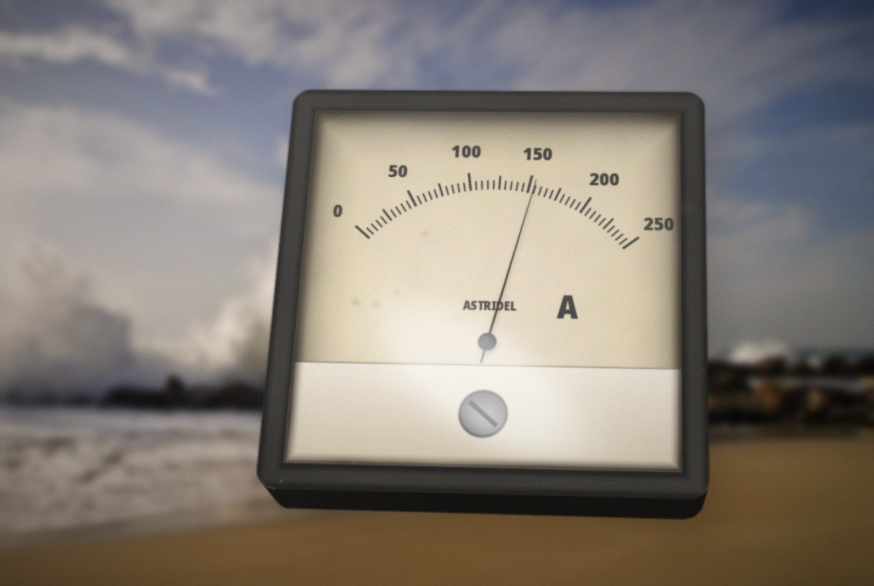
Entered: 155 A
